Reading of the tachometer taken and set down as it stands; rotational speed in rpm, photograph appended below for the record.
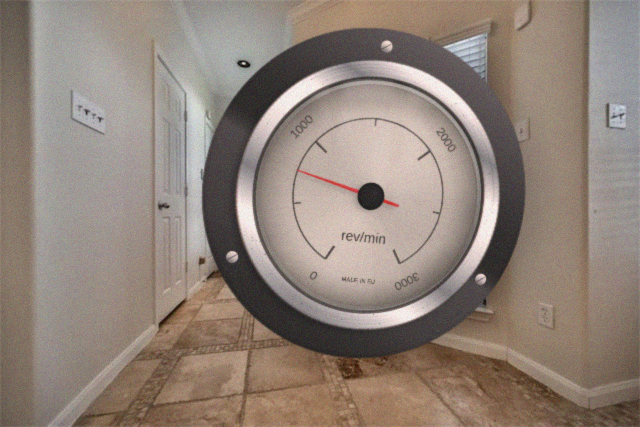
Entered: 750 rpm
